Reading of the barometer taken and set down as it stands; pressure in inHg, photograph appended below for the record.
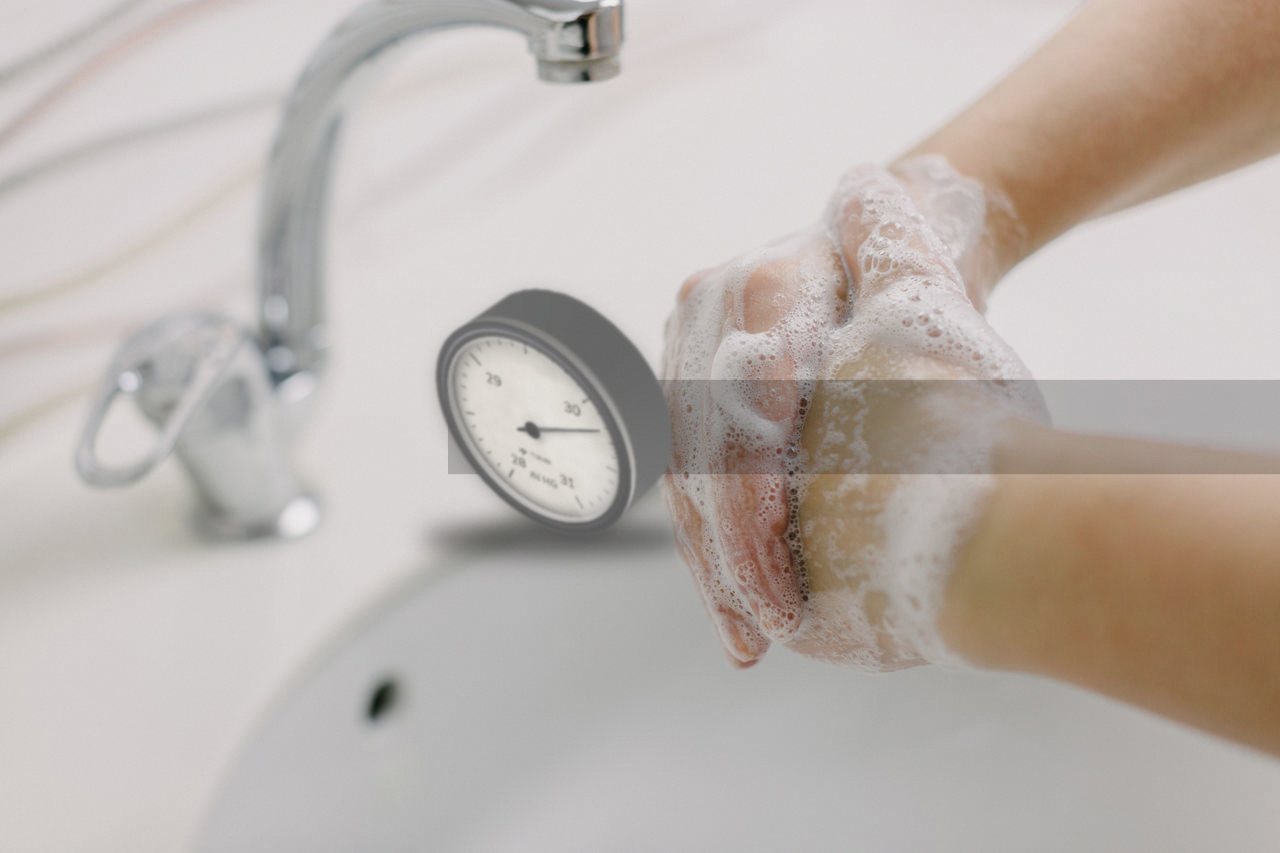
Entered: 30.2 inHg
